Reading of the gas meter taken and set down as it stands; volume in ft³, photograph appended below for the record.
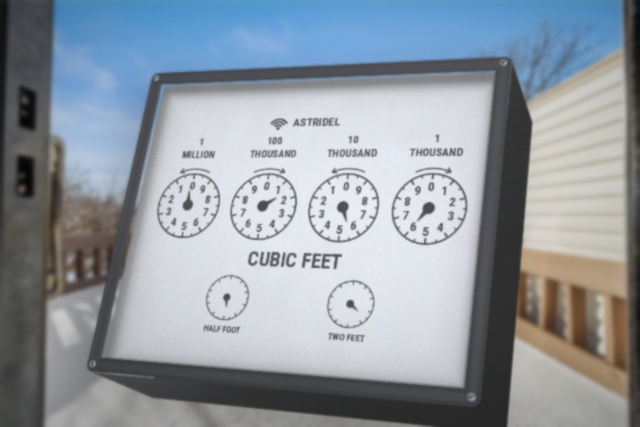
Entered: 15600 ft³
